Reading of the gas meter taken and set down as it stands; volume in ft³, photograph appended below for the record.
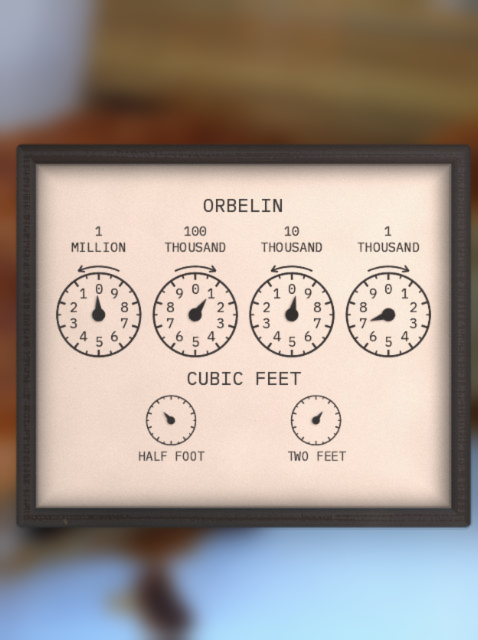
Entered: 9700 ft³
